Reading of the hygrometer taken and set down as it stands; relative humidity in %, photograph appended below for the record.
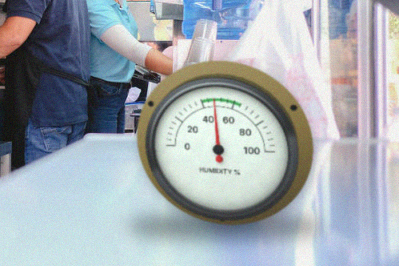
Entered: 48 %
